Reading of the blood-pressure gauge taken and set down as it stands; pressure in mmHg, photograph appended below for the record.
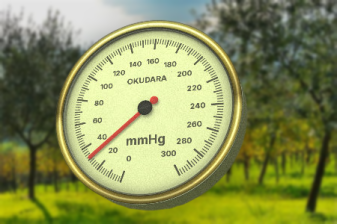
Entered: 30 mmHg
